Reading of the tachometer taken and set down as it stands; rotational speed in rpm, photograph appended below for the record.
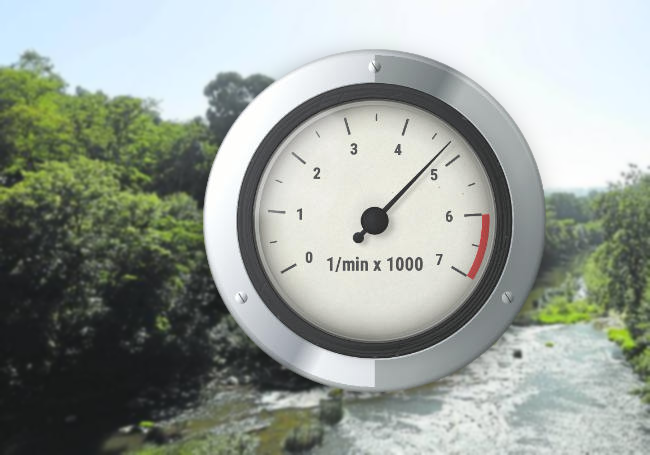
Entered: 4750 rpm
